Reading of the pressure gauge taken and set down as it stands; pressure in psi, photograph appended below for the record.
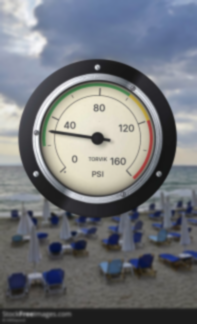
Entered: 30 psi
